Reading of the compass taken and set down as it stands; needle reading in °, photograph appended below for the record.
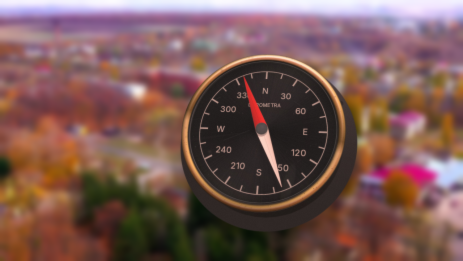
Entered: 337.5 °
